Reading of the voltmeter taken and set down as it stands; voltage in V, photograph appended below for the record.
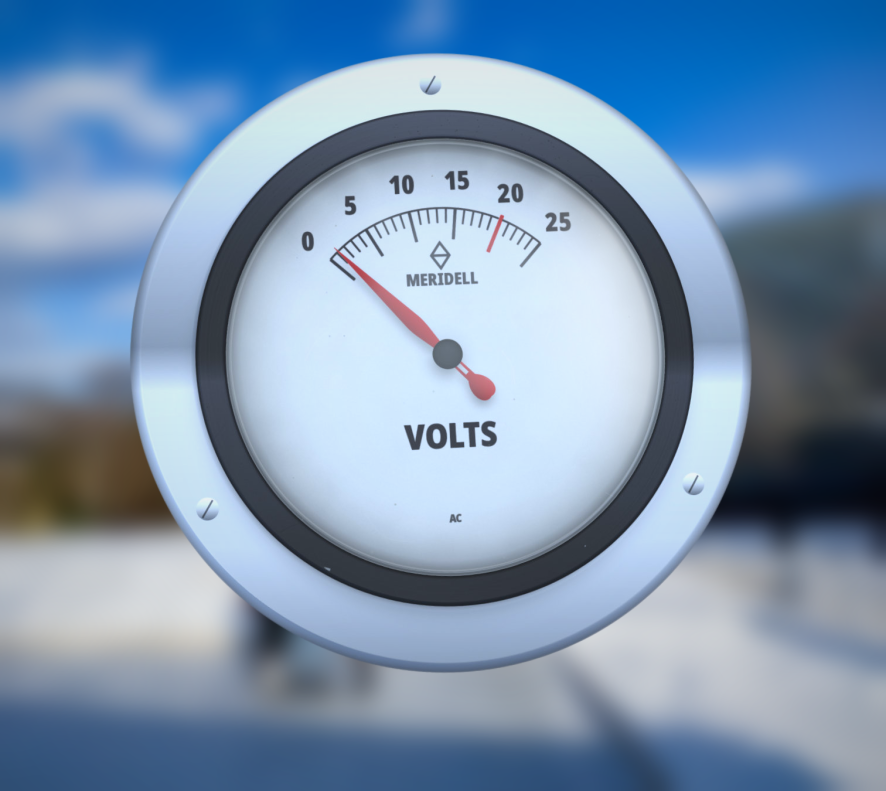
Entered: 1 V
